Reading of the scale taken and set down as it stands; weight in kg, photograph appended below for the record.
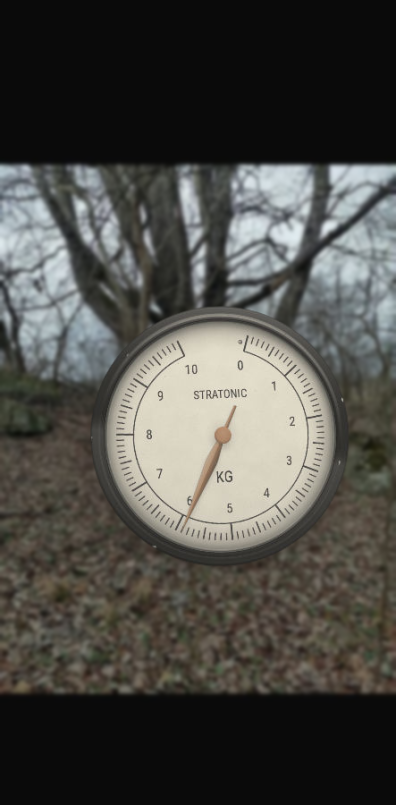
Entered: 5.9 kg
